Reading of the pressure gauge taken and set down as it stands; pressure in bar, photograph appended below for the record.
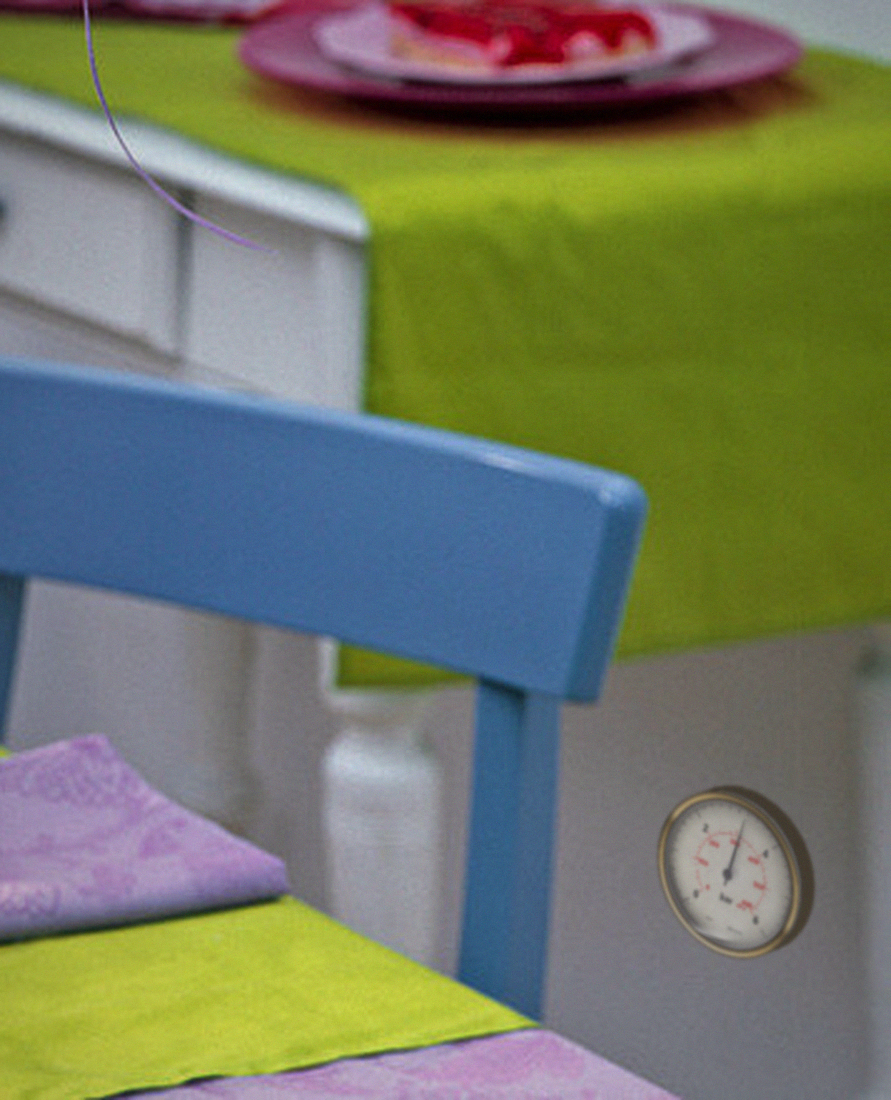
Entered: 3.2 bar
